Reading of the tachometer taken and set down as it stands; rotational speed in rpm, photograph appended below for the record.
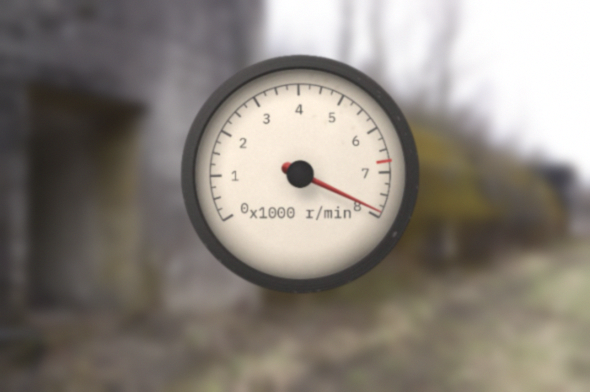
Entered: 7875 rpm
